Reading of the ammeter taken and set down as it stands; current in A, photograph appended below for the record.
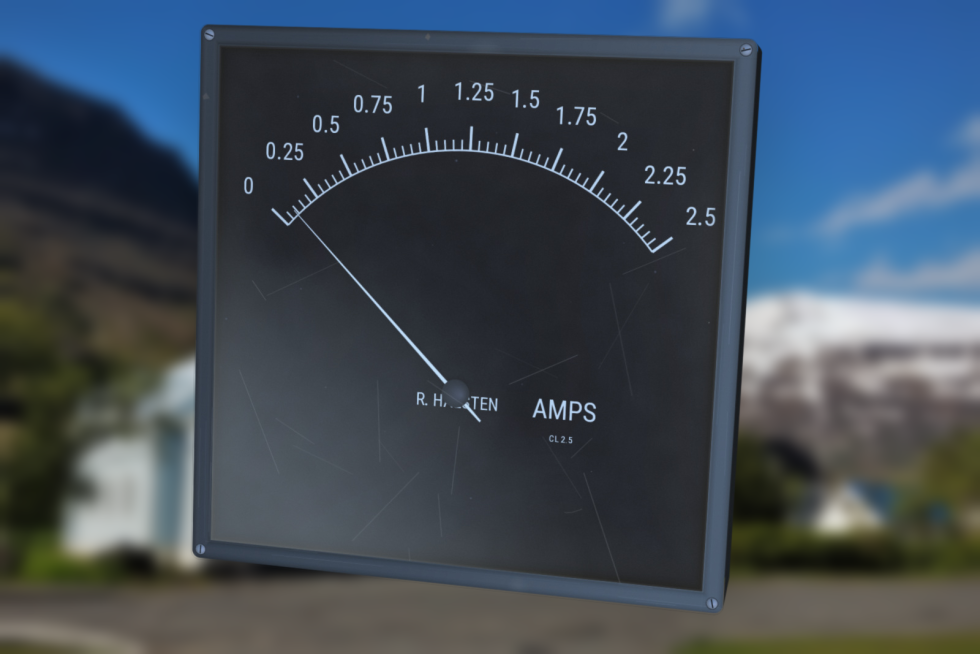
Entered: 0.1 A
